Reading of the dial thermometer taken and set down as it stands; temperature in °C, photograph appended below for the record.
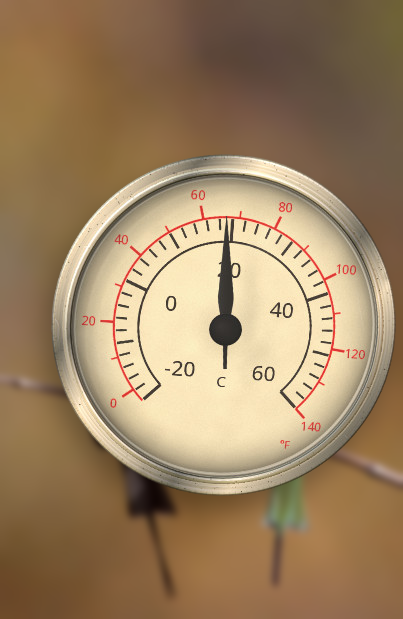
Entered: 19 °C
